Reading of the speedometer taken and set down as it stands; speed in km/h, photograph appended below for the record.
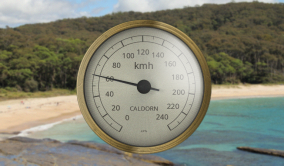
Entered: 60 km/h
